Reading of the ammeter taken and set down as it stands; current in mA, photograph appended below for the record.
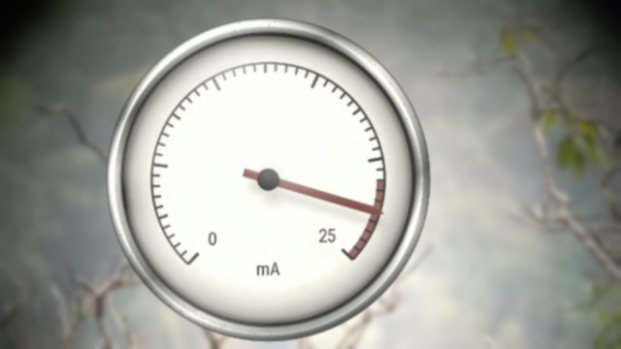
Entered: 22.5 mA
